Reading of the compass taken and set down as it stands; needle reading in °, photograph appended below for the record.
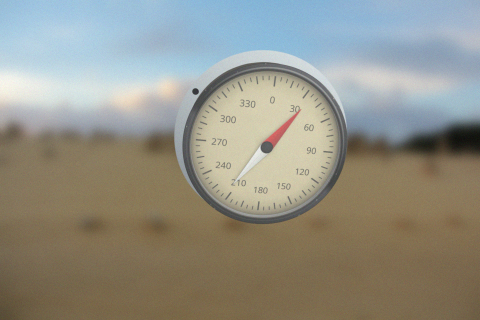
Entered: 35 °
